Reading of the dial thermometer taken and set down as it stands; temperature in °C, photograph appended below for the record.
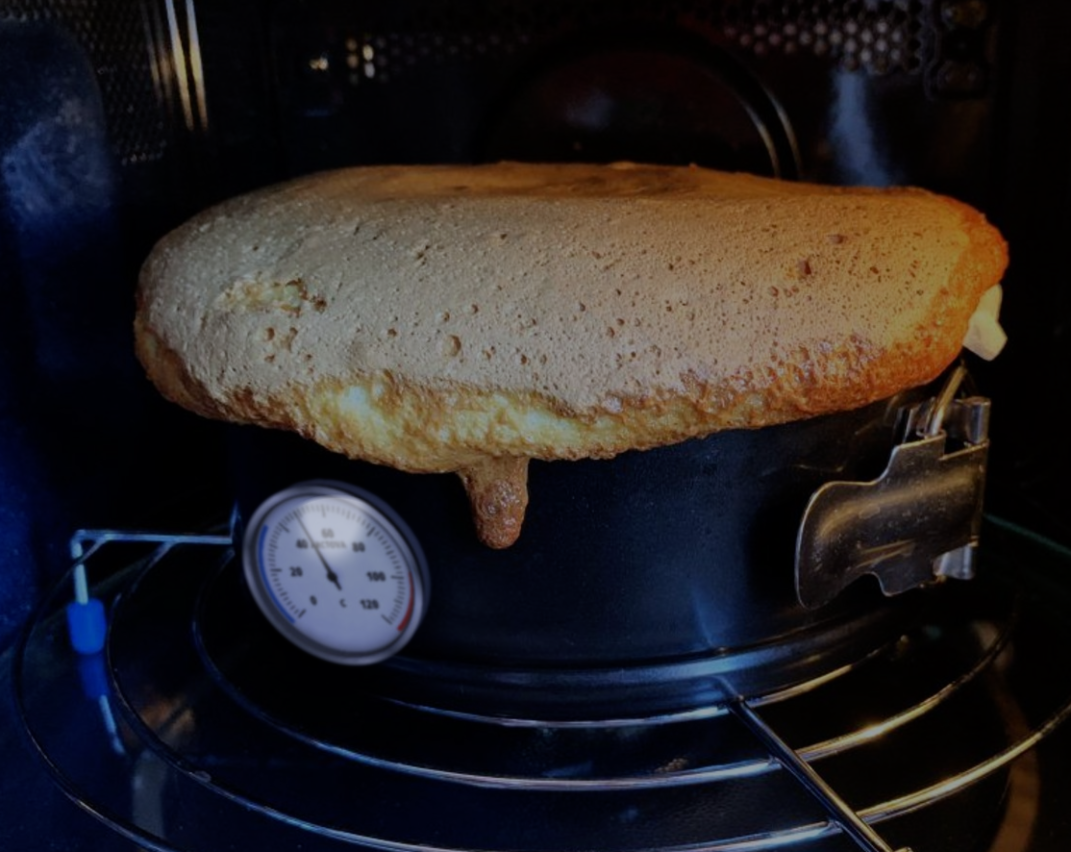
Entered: 50 °C
